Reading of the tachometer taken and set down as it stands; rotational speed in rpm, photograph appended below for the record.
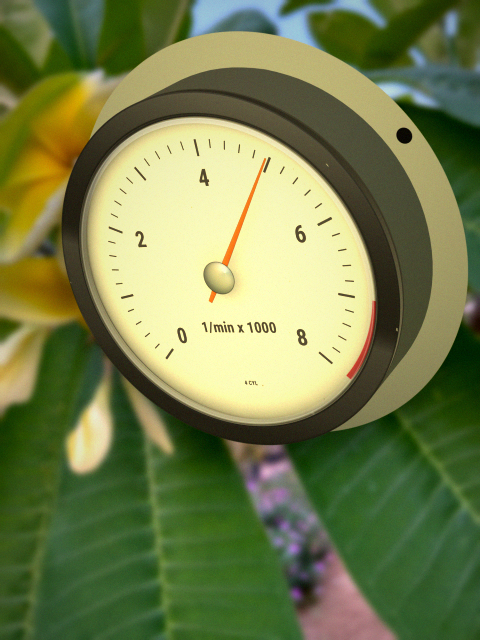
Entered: 5000 rpm
